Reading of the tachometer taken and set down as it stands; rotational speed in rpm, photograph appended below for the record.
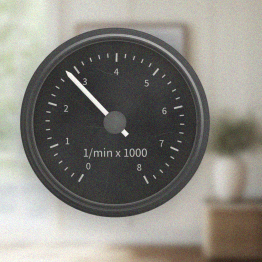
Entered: 2800 rpm
